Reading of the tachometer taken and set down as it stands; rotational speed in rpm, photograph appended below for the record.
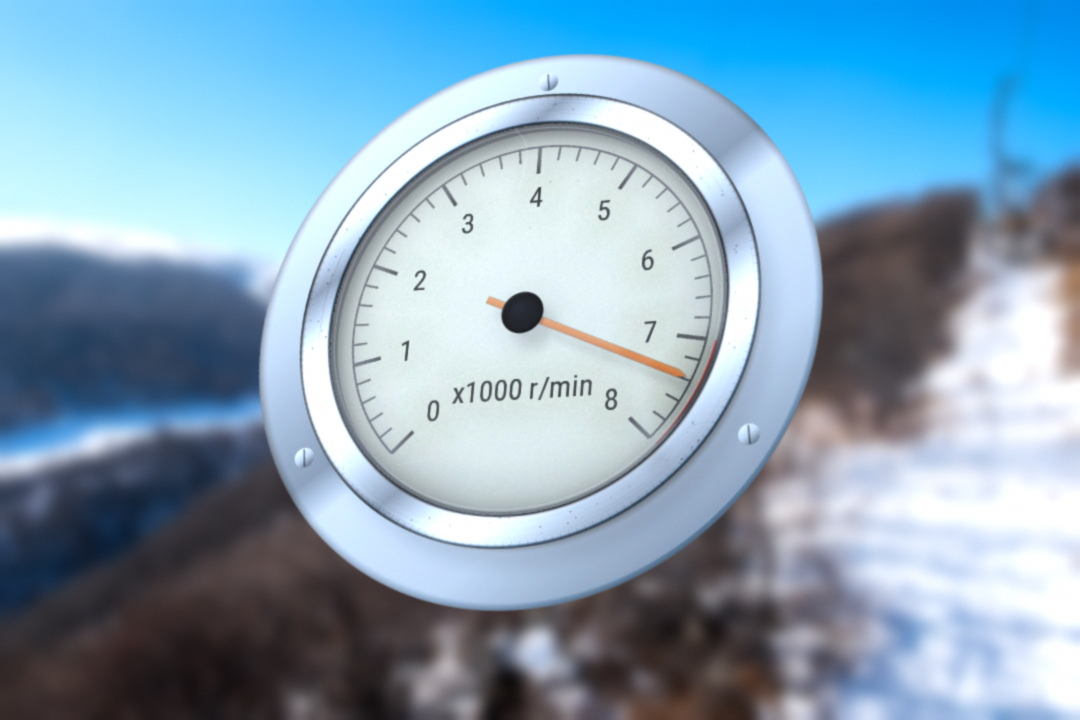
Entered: 7400 rpm
